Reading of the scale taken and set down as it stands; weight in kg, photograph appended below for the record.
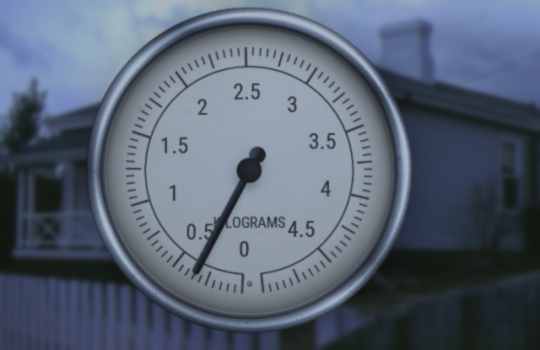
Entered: 0.35 kg
